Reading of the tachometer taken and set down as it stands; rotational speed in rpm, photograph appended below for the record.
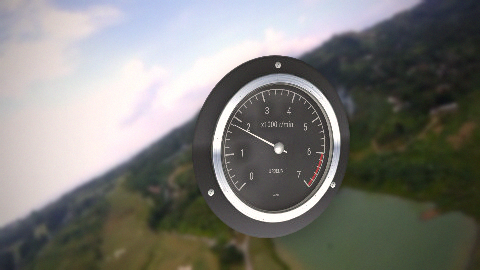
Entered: 1800 rpm
